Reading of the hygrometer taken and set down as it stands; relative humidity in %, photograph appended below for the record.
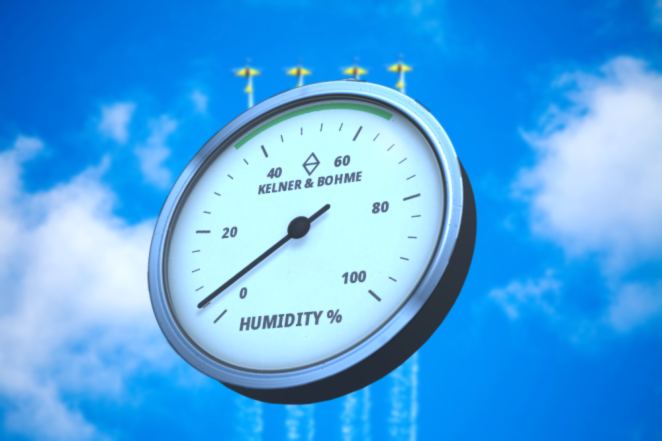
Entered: 4 %
